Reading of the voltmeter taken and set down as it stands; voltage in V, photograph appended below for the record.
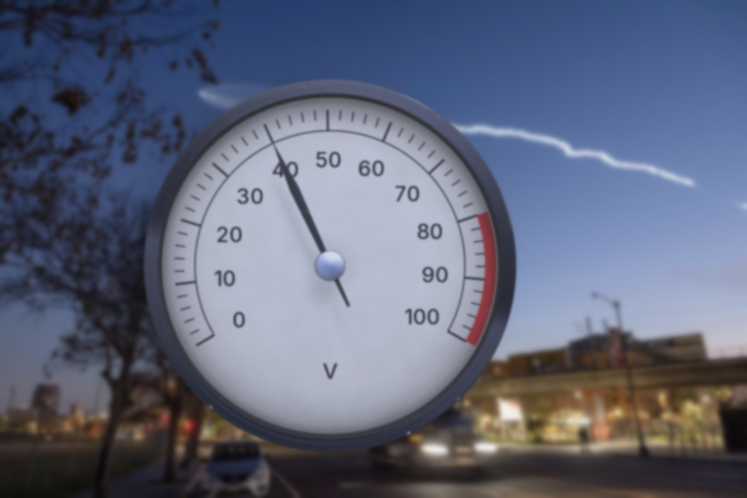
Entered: 40 V
